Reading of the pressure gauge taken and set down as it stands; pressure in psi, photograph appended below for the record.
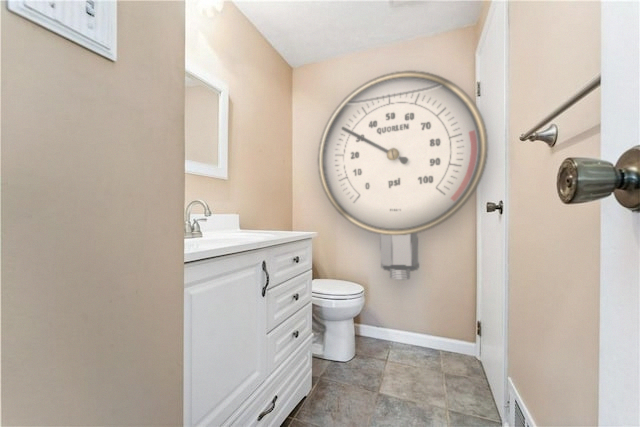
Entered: 30 psi
